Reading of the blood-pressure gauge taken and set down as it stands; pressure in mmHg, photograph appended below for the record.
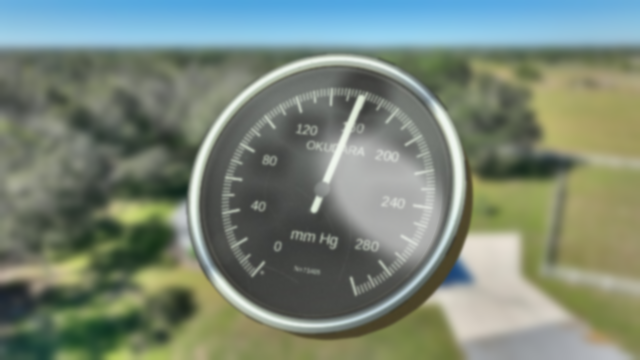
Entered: 160 mmHg
